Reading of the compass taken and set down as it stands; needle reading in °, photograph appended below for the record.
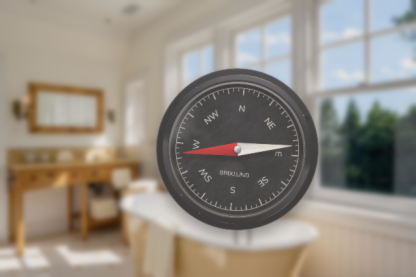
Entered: 260 °
